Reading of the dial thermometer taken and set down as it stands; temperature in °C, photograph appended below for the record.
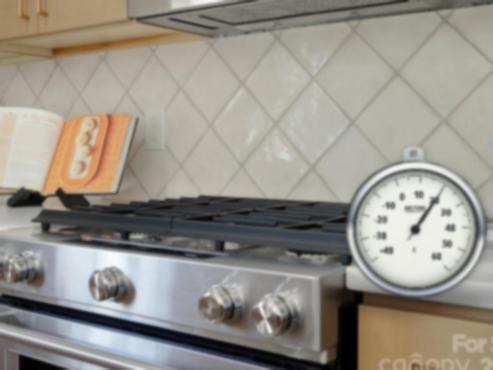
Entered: 20 °C
